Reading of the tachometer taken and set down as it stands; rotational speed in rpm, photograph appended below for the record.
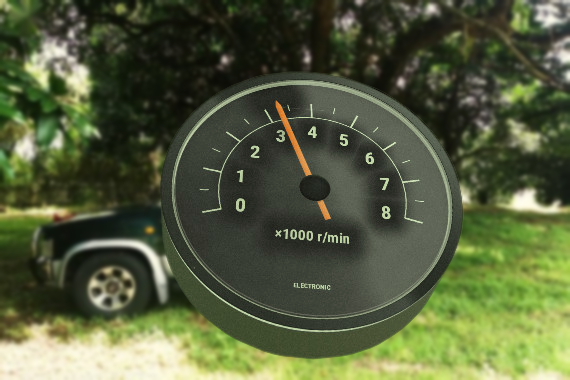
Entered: 3250 rpm
